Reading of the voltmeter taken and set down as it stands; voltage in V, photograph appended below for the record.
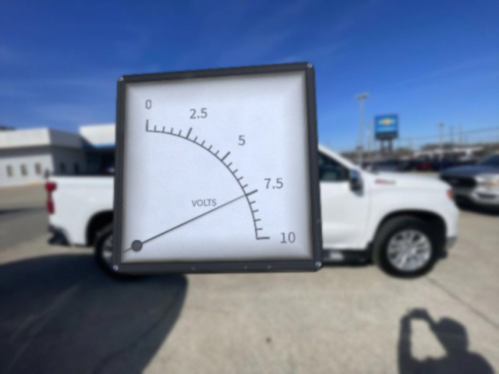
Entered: 7.5 V
